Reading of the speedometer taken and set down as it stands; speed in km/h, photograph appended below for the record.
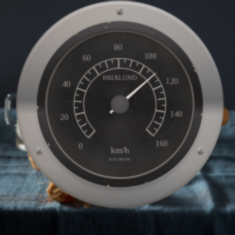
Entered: 110 km/h
